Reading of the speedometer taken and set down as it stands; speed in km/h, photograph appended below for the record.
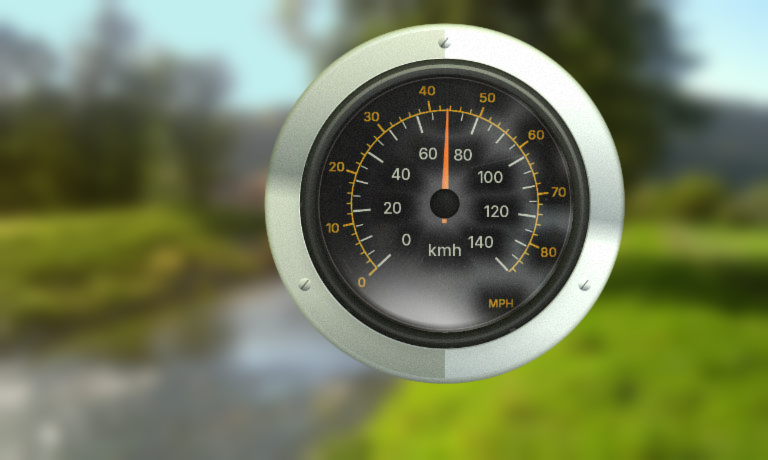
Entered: 70 km/h
